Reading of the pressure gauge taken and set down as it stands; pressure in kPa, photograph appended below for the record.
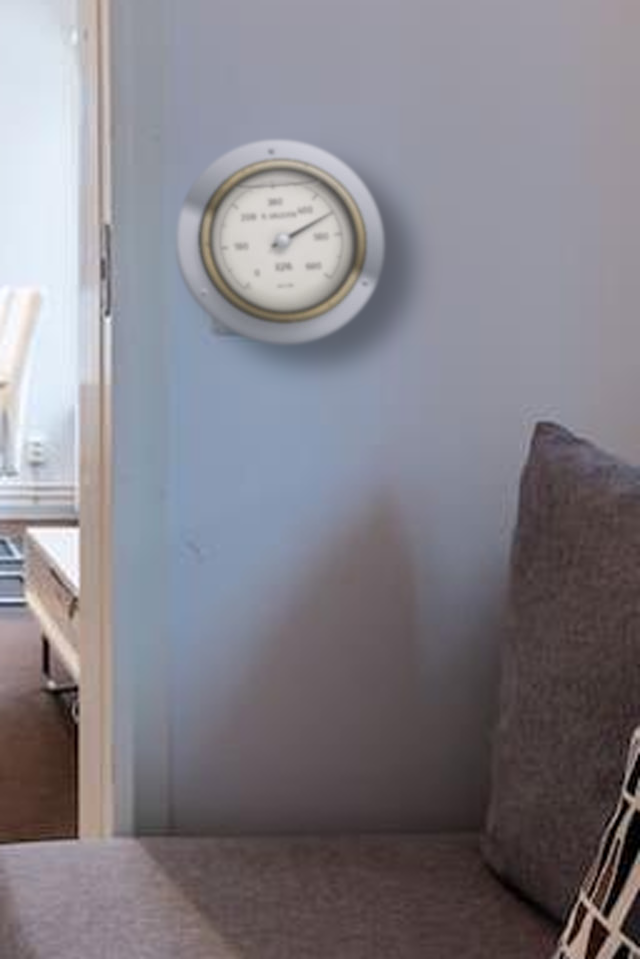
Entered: 450 kPa
